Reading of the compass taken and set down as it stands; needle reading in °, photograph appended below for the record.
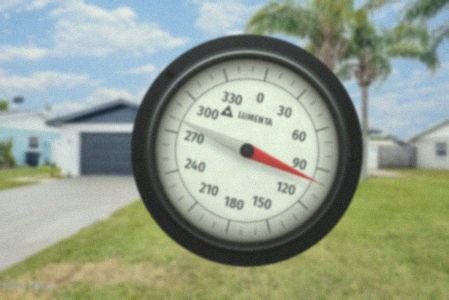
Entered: 100 °
